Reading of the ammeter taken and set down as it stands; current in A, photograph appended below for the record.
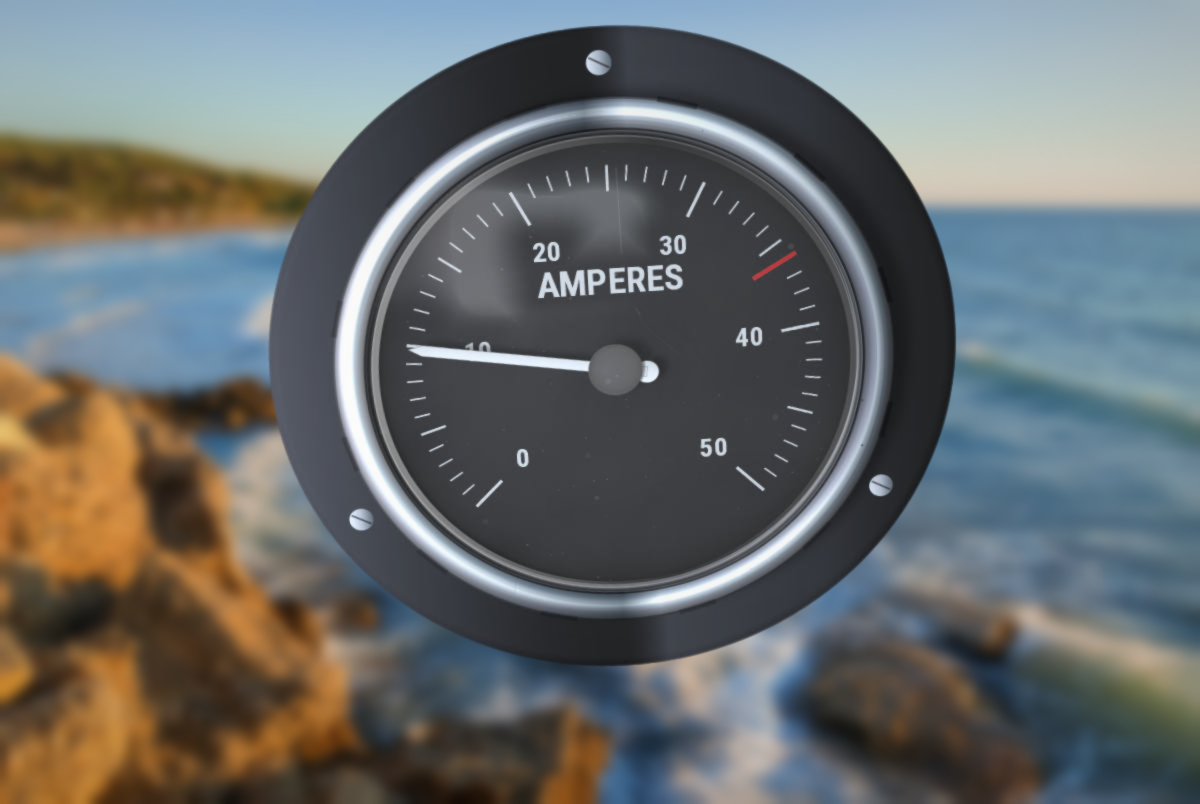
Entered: 10 A
